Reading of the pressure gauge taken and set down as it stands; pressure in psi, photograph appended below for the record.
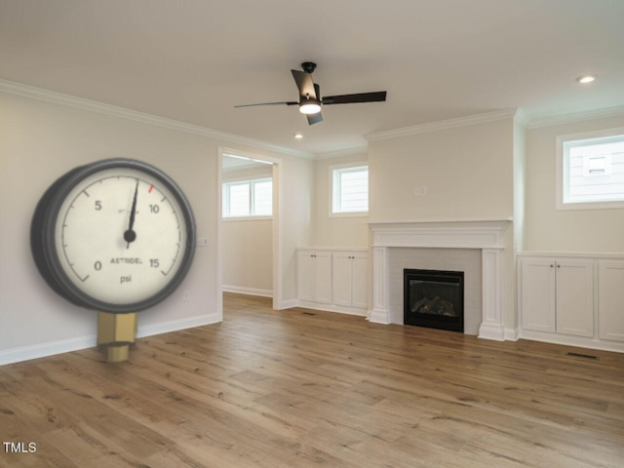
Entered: 8 psi
